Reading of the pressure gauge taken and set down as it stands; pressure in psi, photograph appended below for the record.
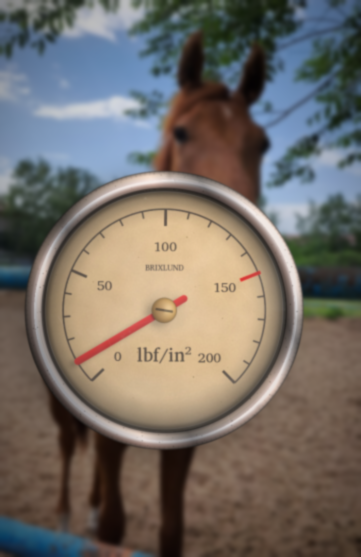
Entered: 10 psi
